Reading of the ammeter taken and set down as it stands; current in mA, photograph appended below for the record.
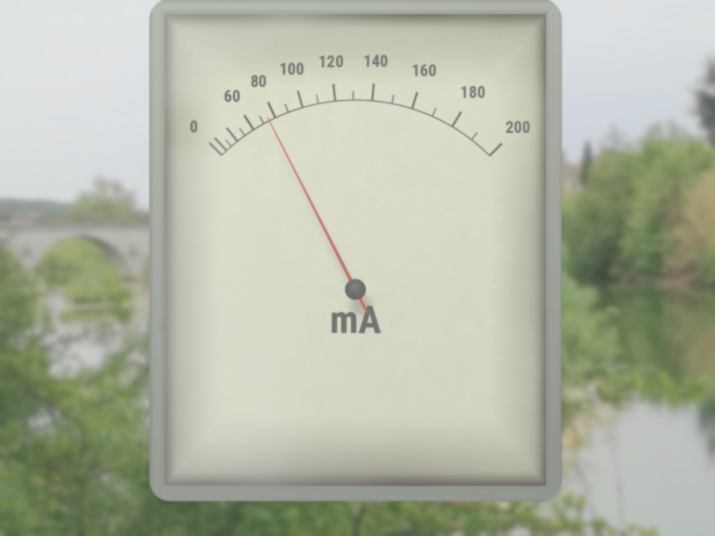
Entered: 75 mA
